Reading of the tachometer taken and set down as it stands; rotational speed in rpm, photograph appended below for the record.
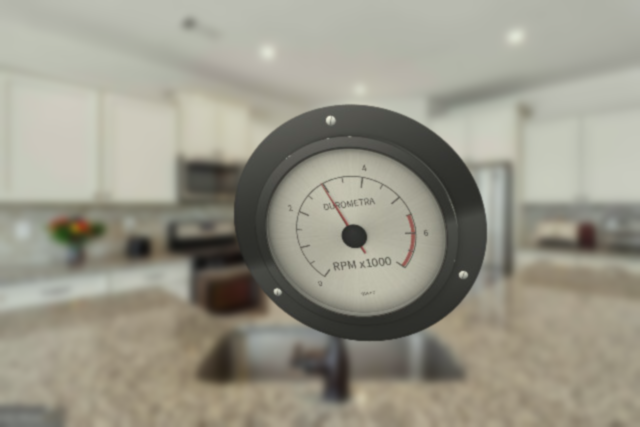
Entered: 3000 rpm
